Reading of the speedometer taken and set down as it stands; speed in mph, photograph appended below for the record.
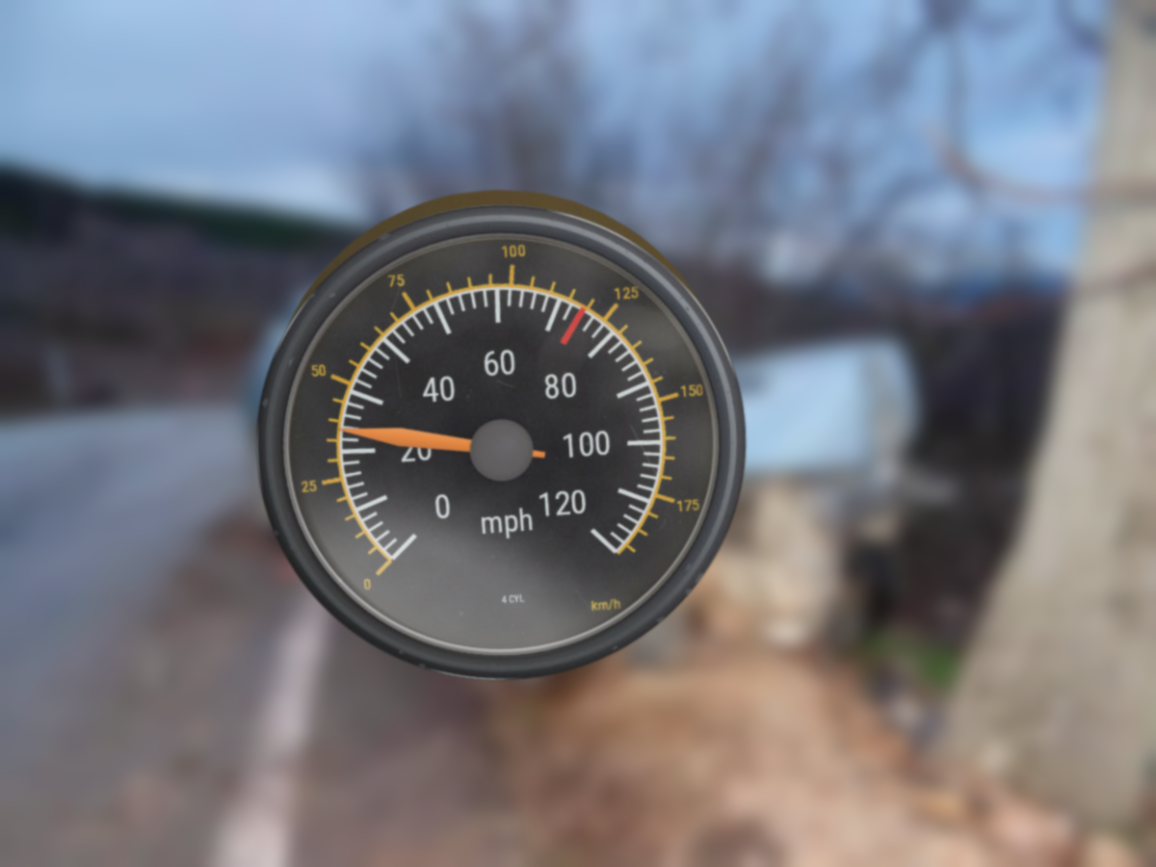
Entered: 24 mph
